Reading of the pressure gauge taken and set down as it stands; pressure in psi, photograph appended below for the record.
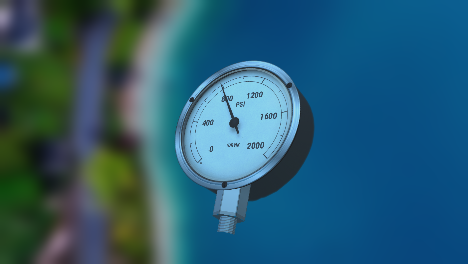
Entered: 800 psi
